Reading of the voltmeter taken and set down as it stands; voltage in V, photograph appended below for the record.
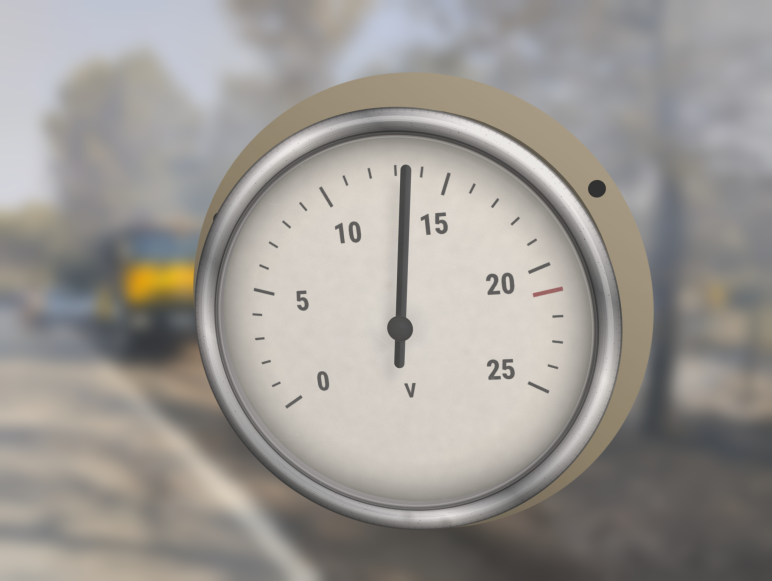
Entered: 13.5 V
